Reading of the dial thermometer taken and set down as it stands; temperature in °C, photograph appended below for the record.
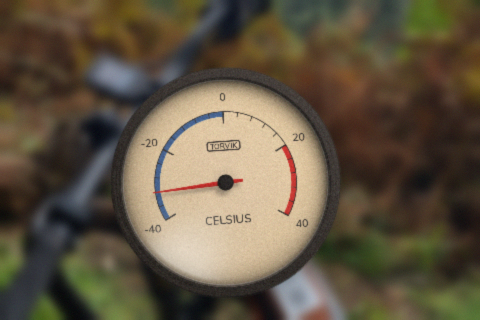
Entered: -32 °C
